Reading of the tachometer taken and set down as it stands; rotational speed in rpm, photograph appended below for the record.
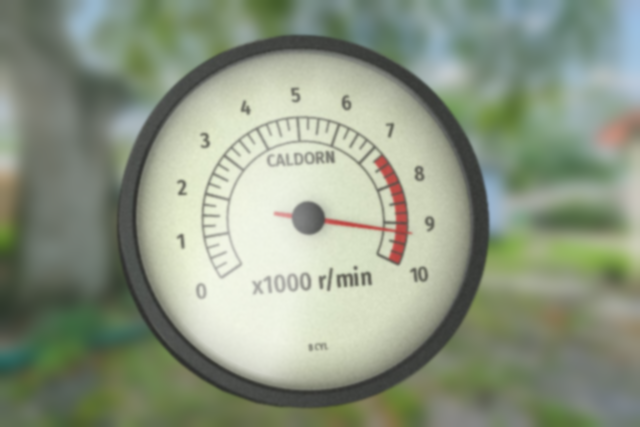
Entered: 9250 rpm
